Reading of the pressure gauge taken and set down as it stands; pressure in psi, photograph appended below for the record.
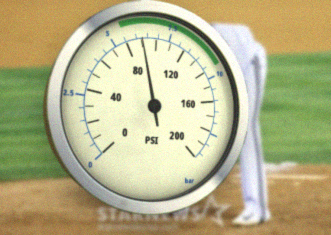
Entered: 90 psi
